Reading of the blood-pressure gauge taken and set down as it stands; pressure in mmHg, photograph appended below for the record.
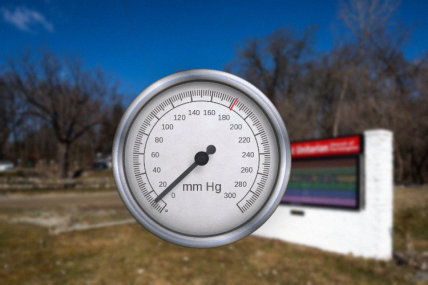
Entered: 10 mmHg
